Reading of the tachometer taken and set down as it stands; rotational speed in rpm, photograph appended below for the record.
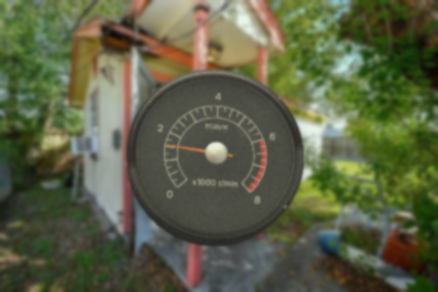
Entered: 1500 rpm
